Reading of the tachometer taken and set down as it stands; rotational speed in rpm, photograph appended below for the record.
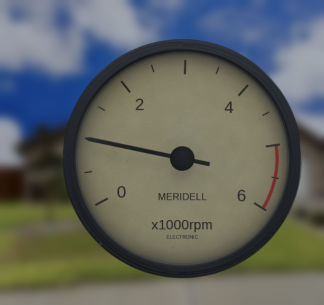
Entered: 1000 rpm
